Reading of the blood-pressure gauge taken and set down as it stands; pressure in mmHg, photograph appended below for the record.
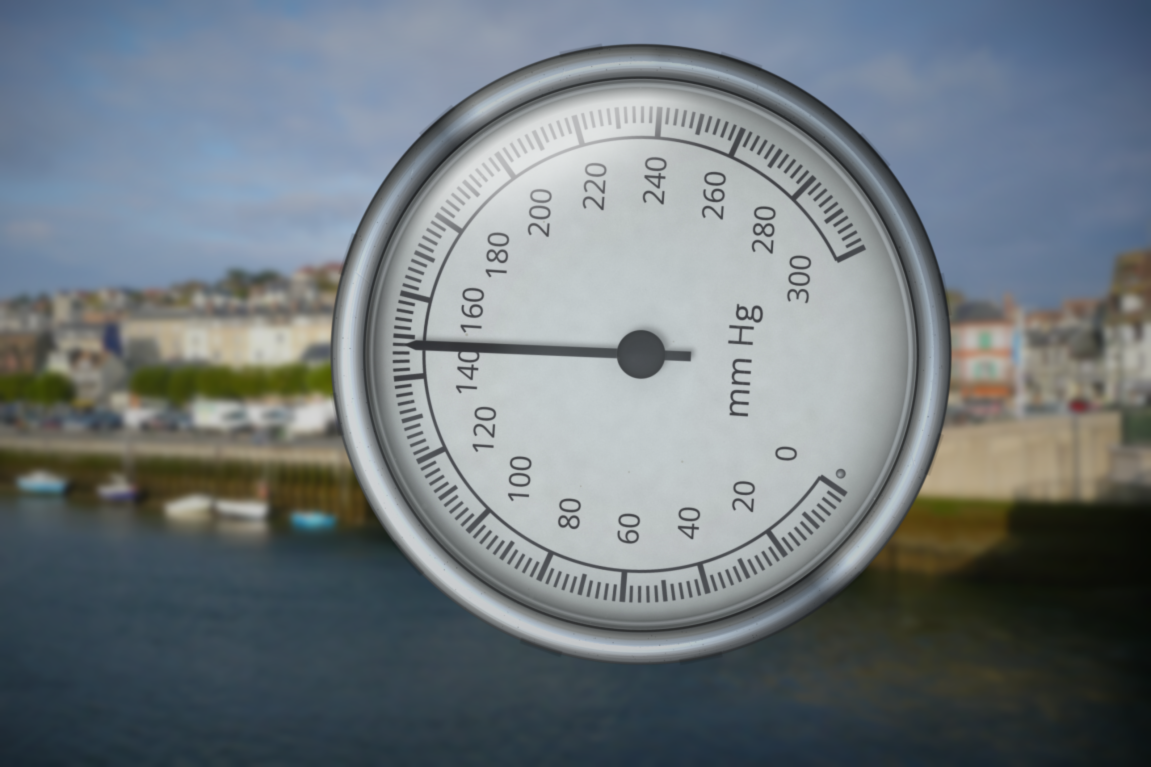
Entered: 148 mmHg
